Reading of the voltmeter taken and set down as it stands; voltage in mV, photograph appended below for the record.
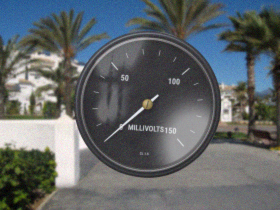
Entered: 0 mV
